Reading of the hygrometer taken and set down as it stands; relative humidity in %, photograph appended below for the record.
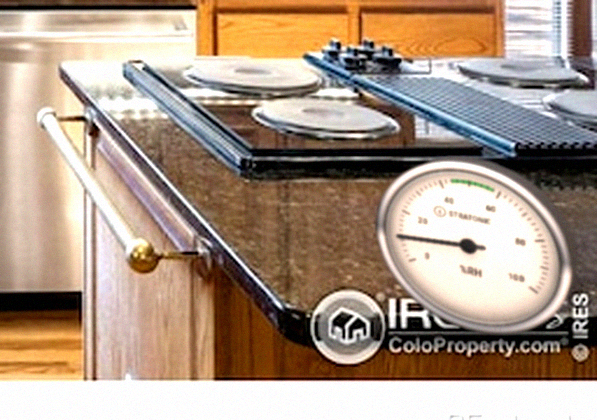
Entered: 10 %
